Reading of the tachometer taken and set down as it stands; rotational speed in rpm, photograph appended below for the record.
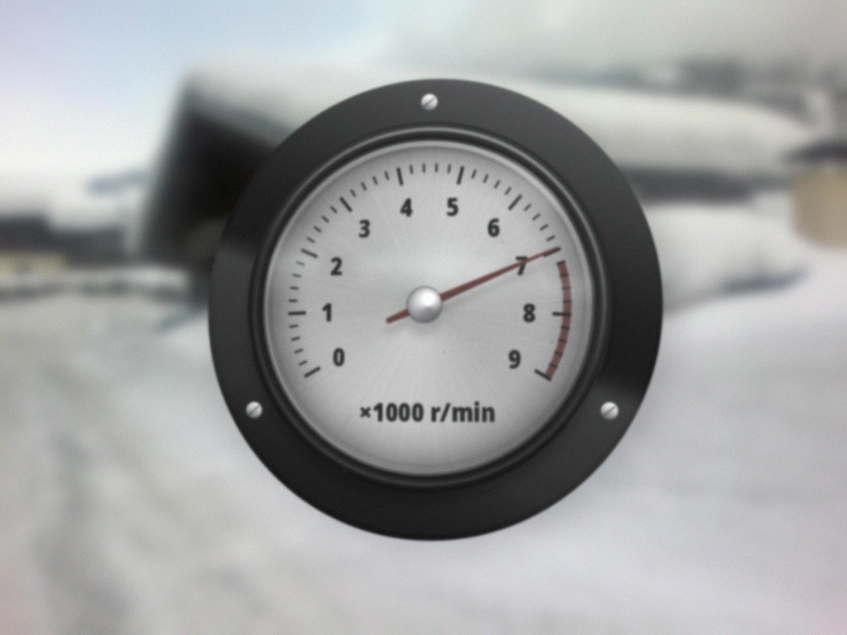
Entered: 7000 rpm
